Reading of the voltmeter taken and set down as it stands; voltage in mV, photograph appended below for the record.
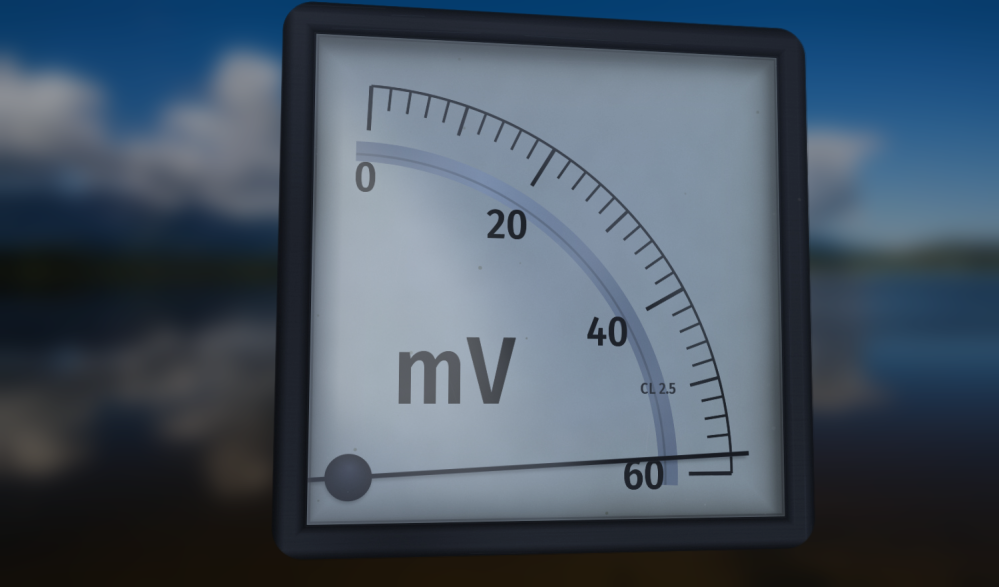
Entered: 58 mV
